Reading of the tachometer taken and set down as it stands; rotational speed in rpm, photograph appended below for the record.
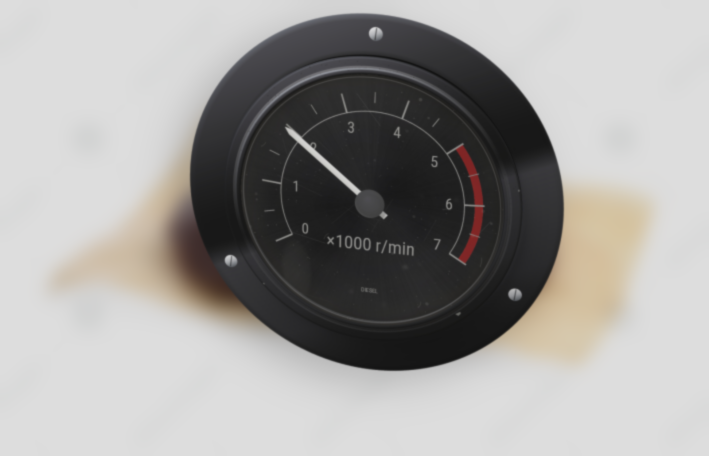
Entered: 2000 rpm
